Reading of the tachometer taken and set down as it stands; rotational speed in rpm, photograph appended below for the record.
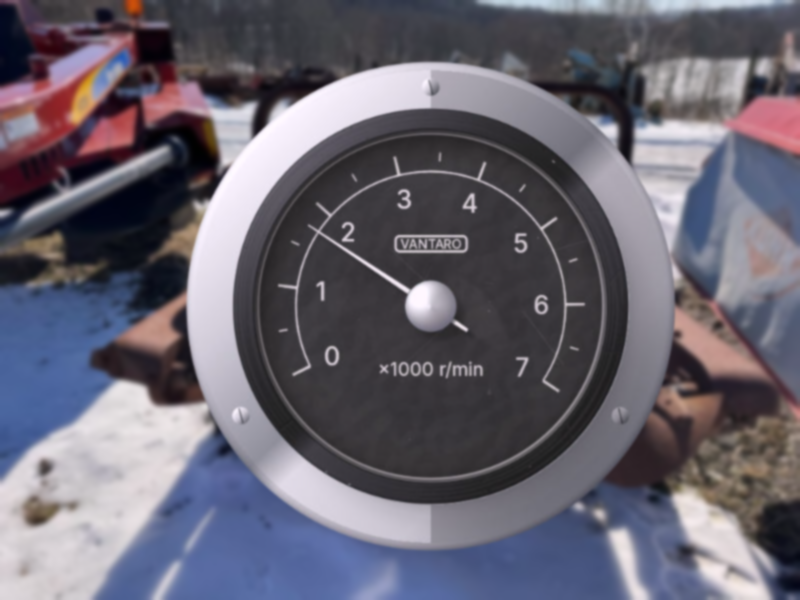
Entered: 1750 rpm
